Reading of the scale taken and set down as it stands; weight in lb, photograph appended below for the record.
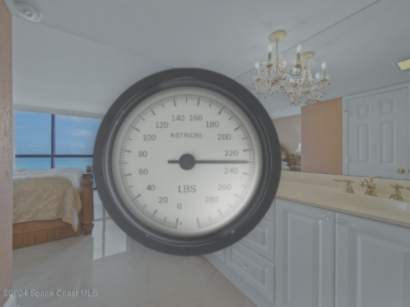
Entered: 230 lb
